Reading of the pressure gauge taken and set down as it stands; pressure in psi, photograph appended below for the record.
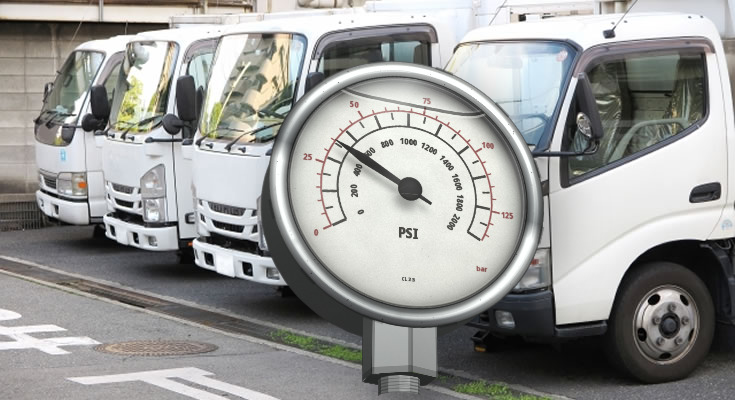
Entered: 500 psi
